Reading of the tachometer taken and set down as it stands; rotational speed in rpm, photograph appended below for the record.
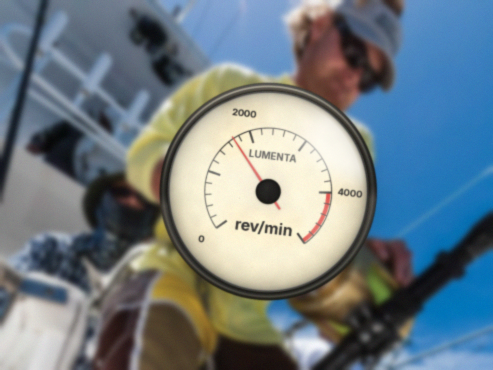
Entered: 1700 rpm
